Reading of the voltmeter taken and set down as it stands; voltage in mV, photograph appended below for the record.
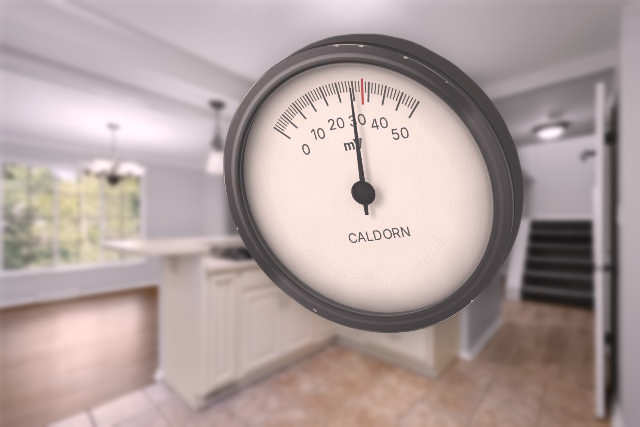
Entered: 30 mV
